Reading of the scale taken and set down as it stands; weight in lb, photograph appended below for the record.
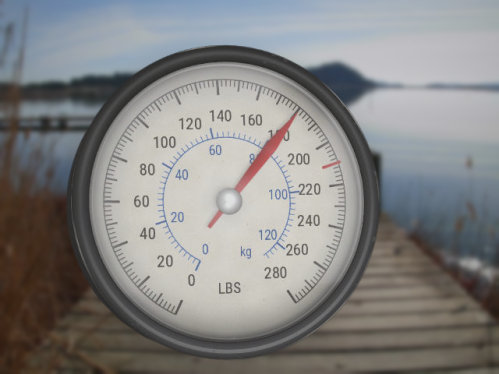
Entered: 180 lb
